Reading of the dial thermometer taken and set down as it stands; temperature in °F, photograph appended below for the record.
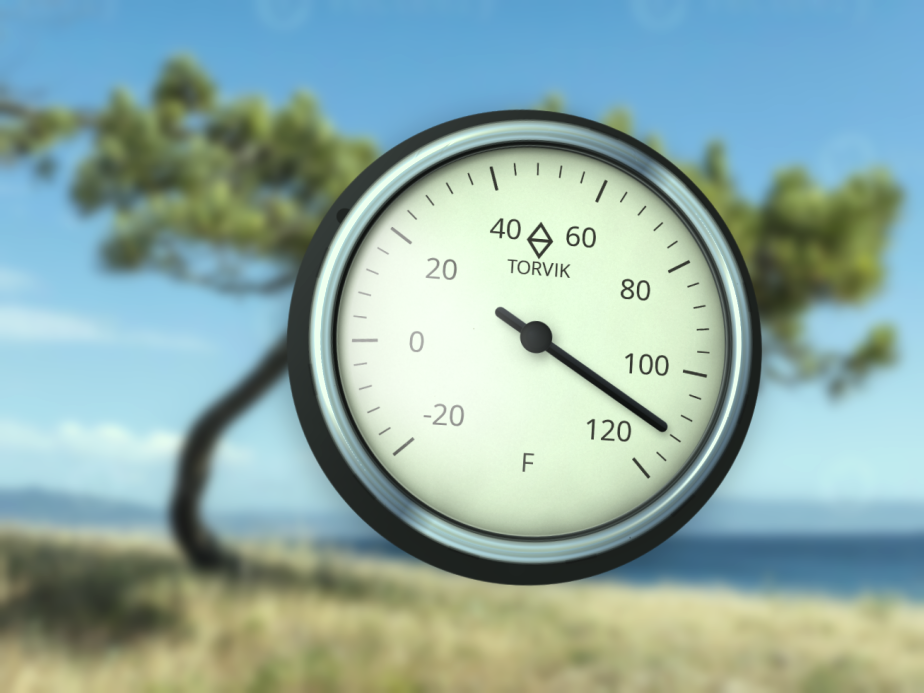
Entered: 112 °F
